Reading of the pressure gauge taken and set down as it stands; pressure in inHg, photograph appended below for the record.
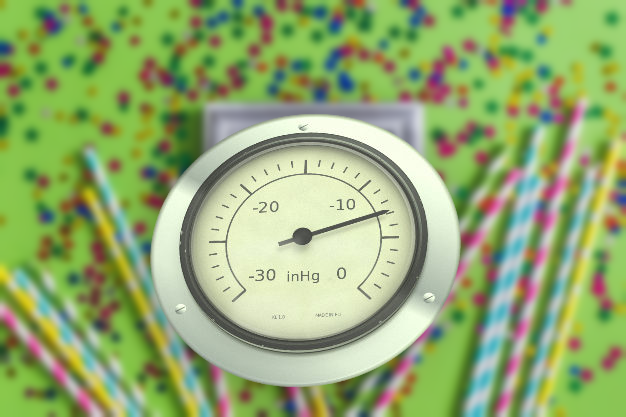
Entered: -7 inHg
